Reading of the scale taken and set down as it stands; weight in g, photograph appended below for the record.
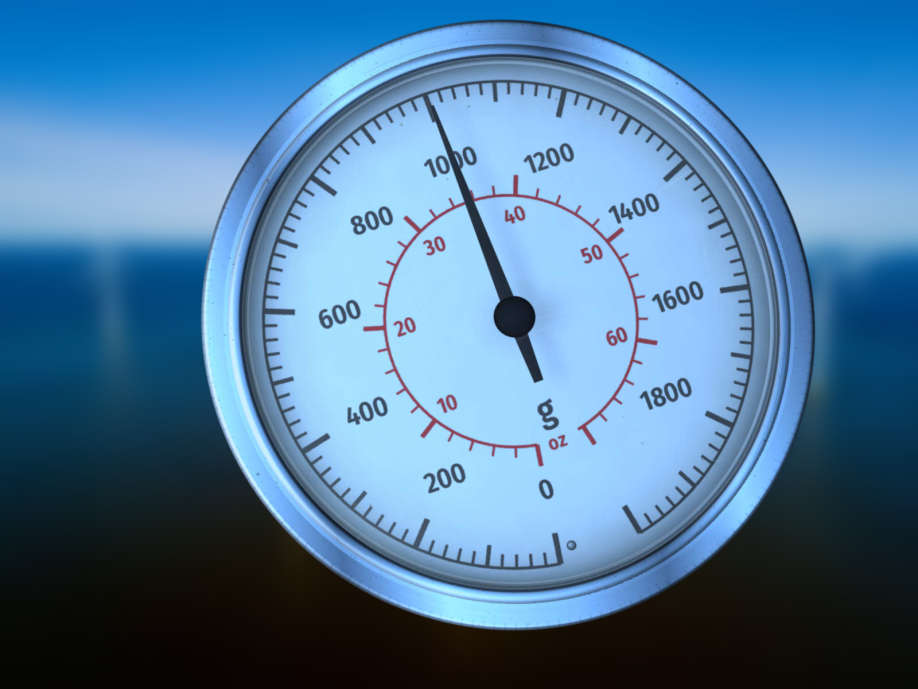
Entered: 1000 g
